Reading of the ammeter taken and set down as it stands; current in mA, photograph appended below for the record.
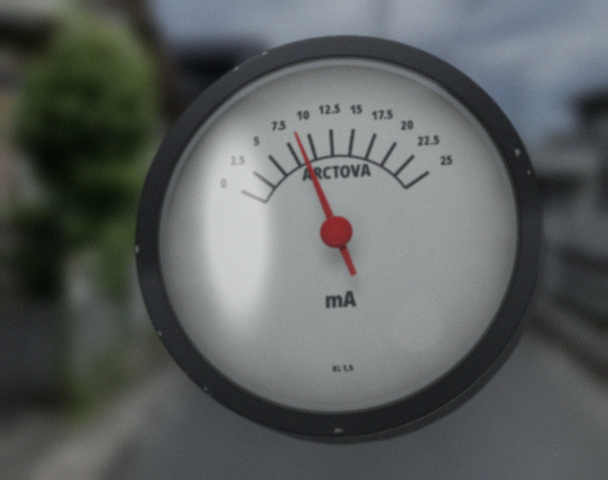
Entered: 8.75 mA
